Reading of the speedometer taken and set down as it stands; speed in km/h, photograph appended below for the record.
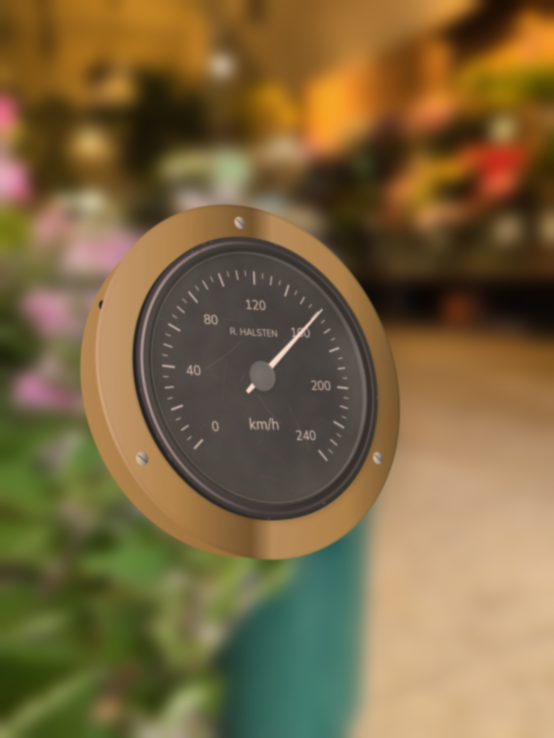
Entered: 160 km/h
